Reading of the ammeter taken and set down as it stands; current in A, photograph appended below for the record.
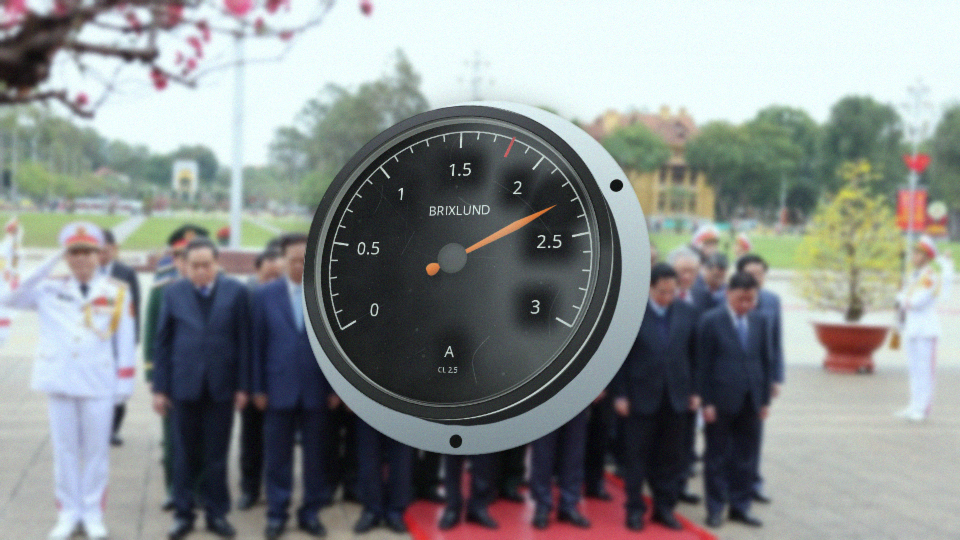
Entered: 2.3 A
